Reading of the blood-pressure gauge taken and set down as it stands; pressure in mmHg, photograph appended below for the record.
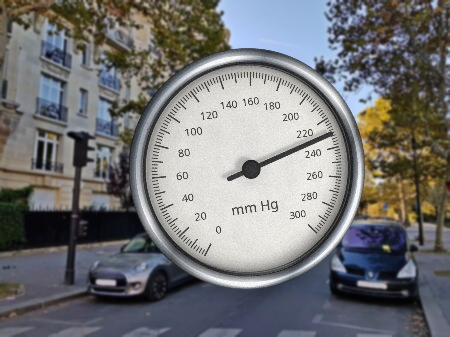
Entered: 230 mmHg
